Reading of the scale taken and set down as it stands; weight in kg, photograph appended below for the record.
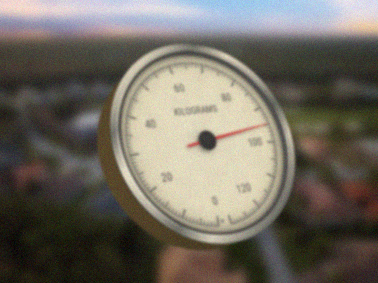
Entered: 95 kg
